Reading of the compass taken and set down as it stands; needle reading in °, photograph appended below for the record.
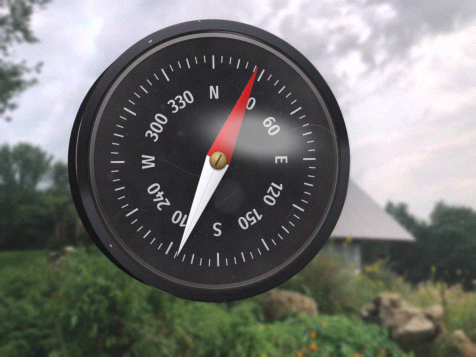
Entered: 25 °
